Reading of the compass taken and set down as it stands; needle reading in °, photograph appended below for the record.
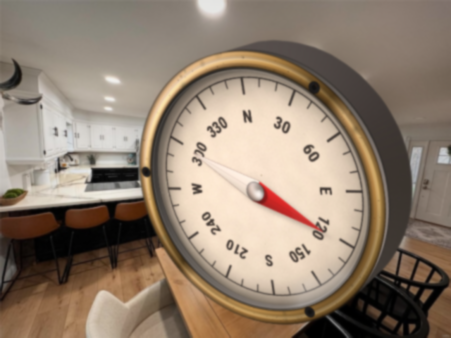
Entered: 120 °
